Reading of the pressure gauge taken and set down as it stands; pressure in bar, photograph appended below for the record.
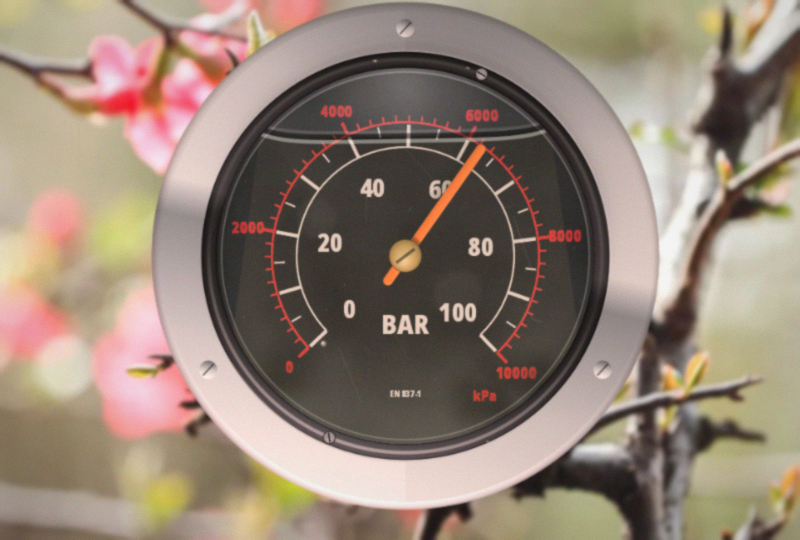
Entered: 62.5 bar
